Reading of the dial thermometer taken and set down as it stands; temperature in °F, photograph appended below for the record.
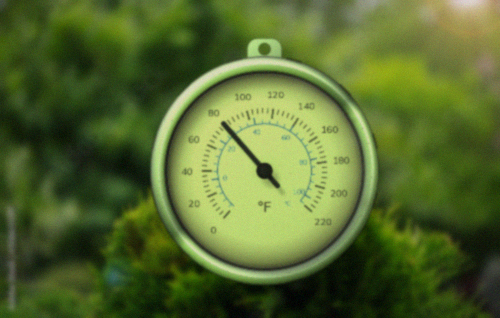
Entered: 80 °F
